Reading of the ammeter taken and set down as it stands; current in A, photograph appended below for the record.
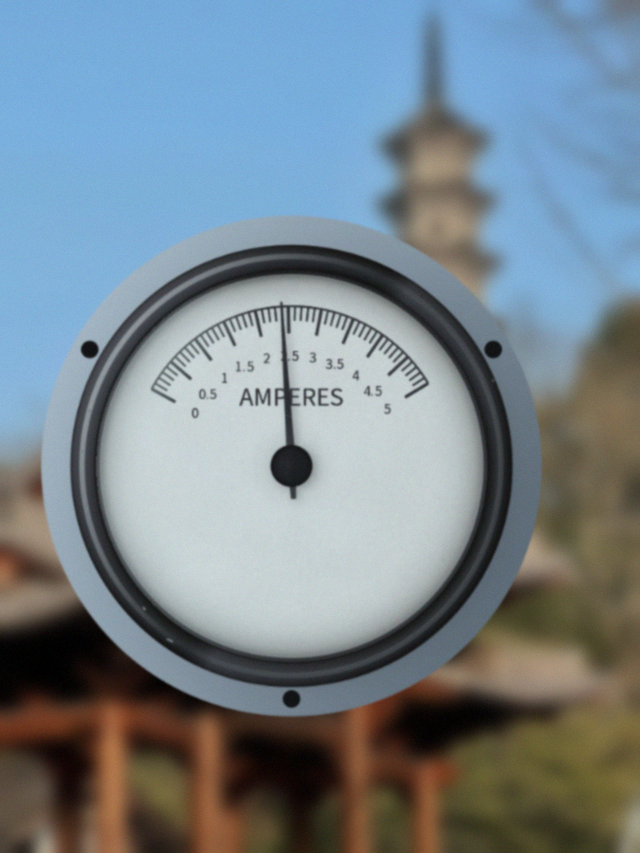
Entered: 2.4 A
